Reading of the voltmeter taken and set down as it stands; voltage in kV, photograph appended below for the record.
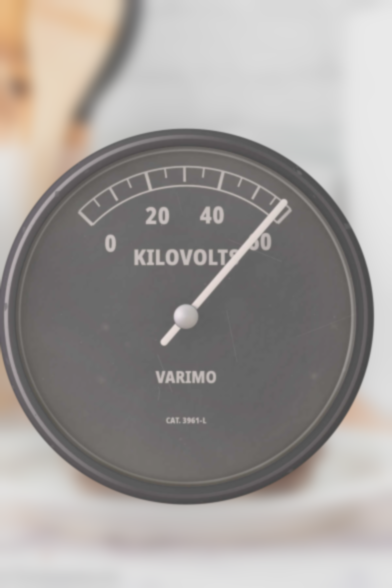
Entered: 57.5 kV
